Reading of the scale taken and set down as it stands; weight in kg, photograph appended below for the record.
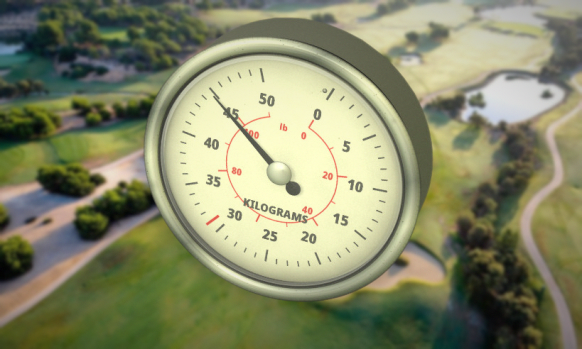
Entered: 45 kg
